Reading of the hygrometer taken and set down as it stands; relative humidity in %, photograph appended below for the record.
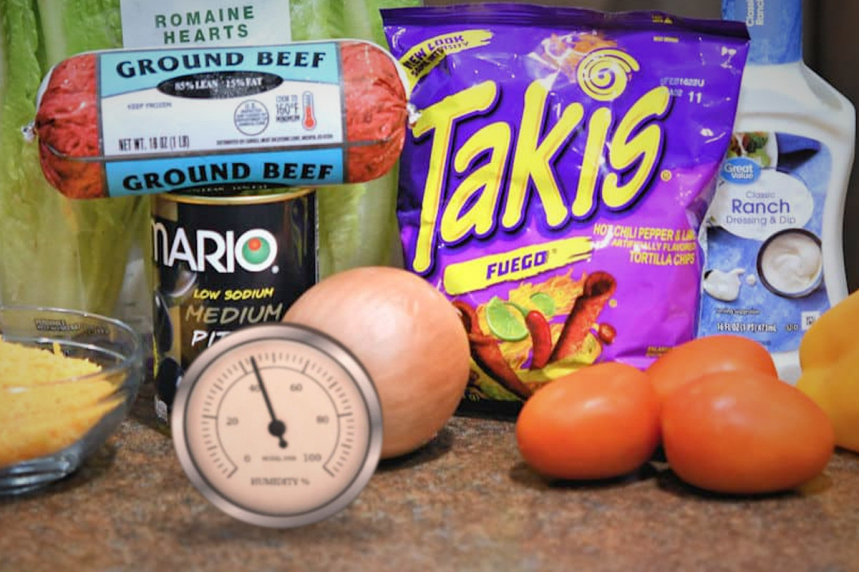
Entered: 44 %
